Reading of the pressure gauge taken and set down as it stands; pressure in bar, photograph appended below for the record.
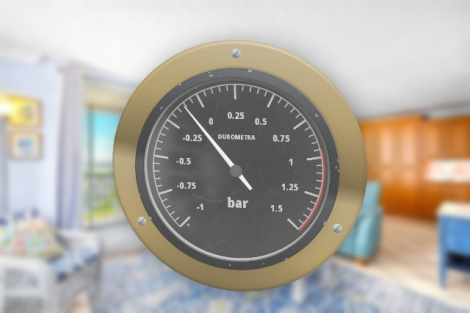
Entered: -0.1 bar
